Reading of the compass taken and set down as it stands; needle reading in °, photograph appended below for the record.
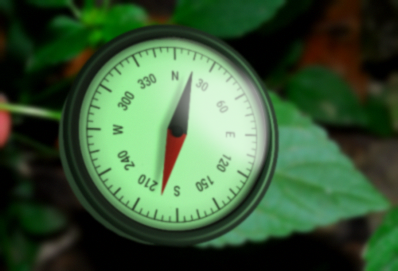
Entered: 195 °
